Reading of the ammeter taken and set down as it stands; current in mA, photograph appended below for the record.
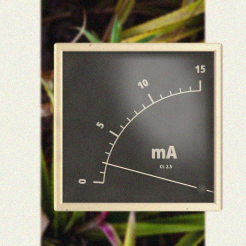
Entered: 2 mA
